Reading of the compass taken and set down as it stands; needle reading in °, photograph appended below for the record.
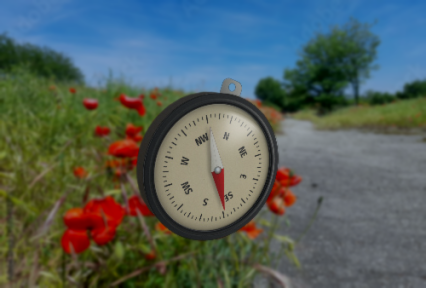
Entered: 150 °
